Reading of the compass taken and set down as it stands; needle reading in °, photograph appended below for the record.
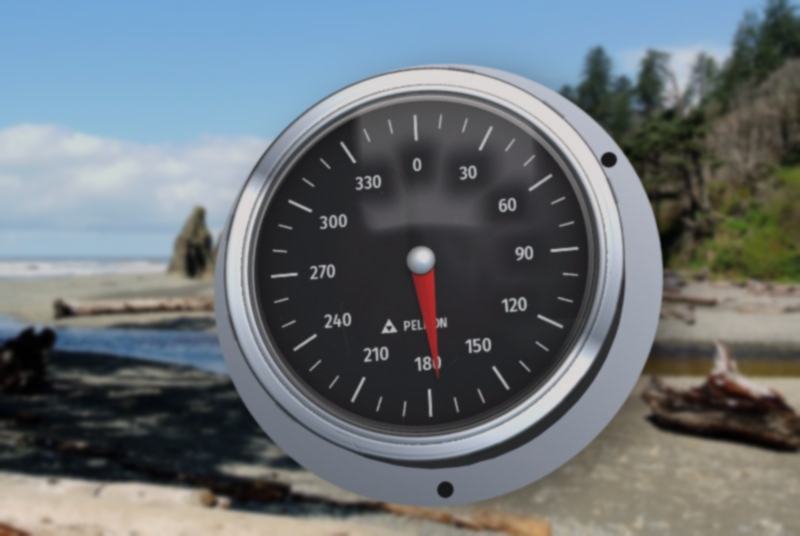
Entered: 175 °
